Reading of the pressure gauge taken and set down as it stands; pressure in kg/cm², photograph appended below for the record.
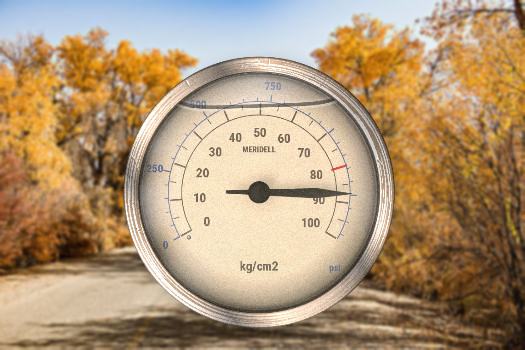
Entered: 87.5 kg/cm²
